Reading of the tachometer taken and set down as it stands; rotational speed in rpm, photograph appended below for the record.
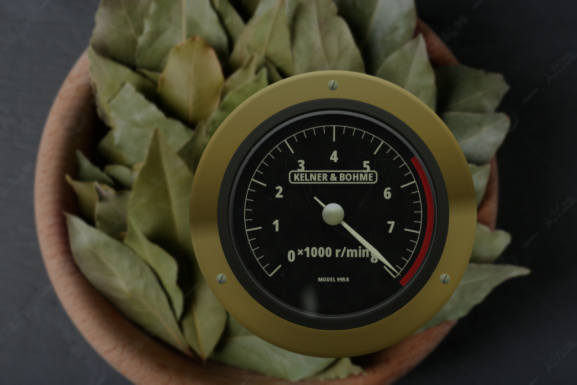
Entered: 7900 rpm
